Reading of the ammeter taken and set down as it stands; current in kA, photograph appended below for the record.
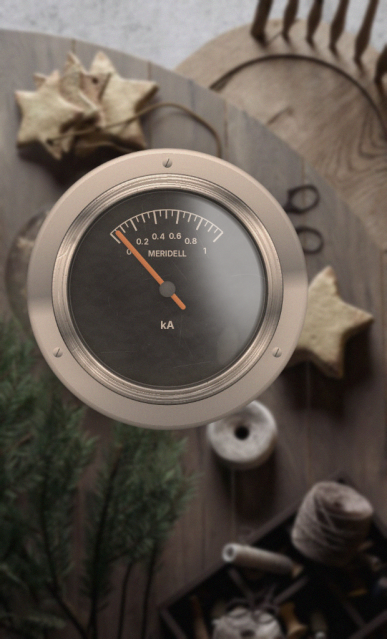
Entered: 0.05 kA
